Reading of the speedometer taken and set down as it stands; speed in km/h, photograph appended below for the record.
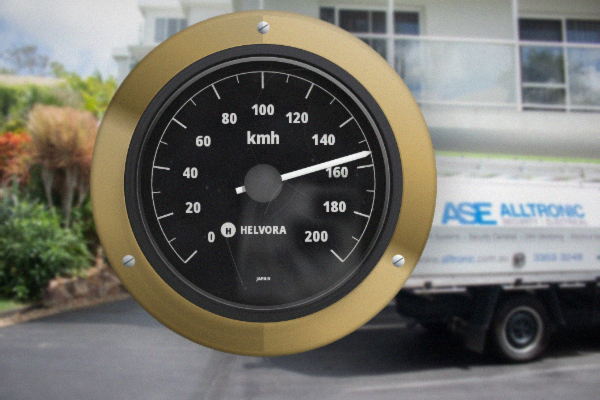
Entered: 155 km/h
